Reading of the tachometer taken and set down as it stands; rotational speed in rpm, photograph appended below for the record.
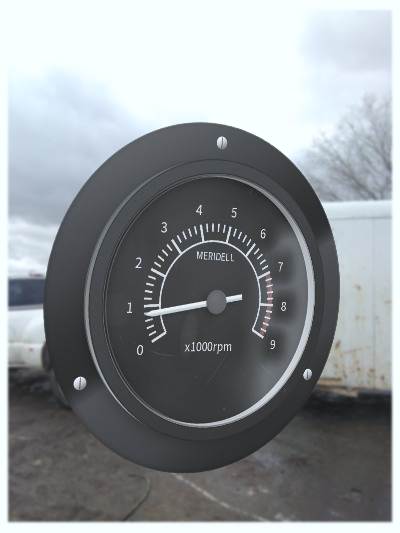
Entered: 800 rpm
